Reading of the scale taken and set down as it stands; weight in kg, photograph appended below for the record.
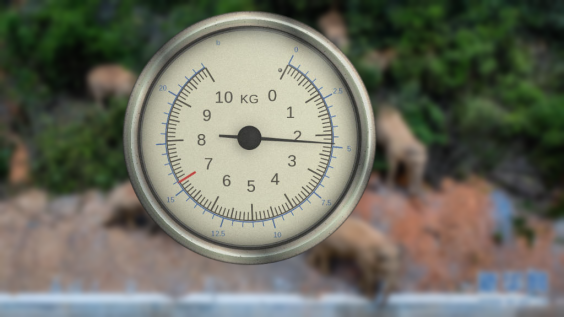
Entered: 2.2 kg
